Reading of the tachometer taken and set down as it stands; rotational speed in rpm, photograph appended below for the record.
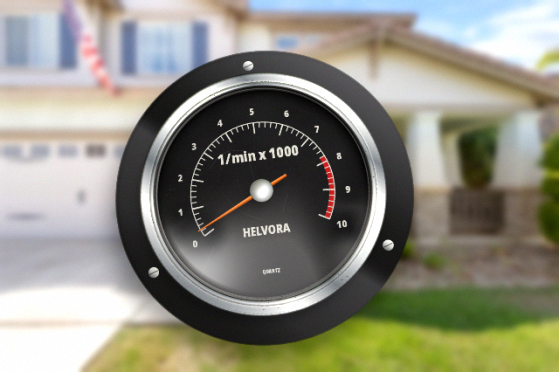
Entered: 200 rpm
